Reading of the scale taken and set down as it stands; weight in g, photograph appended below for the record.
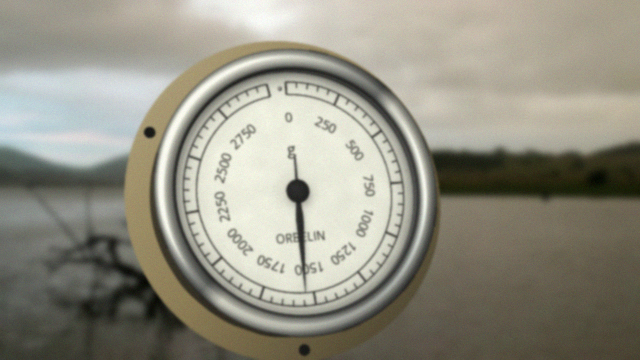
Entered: 1550 g
